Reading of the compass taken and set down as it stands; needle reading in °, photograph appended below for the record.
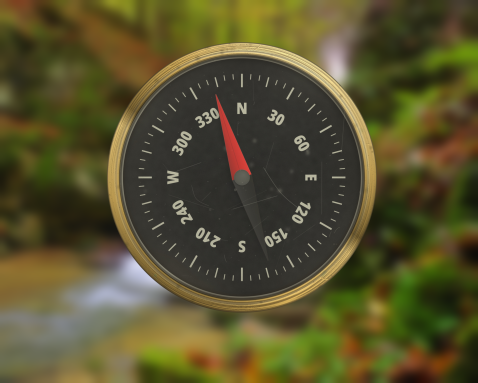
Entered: 342.5 °
